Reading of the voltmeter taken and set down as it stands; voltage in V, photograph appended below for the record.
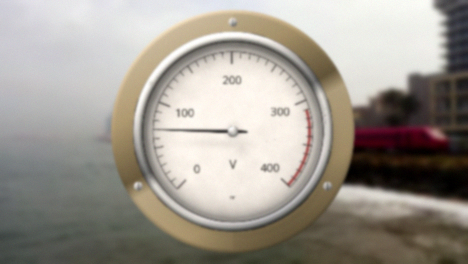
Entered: 70 V
